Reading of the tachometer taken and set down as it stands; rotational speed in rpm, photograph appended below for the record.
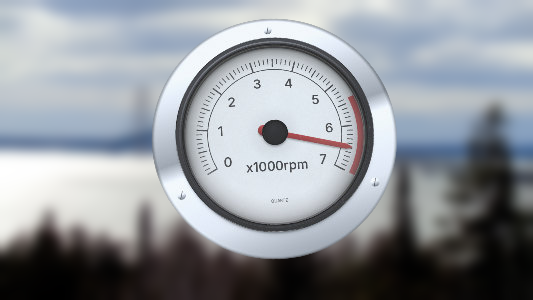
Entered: 6500 rpm
